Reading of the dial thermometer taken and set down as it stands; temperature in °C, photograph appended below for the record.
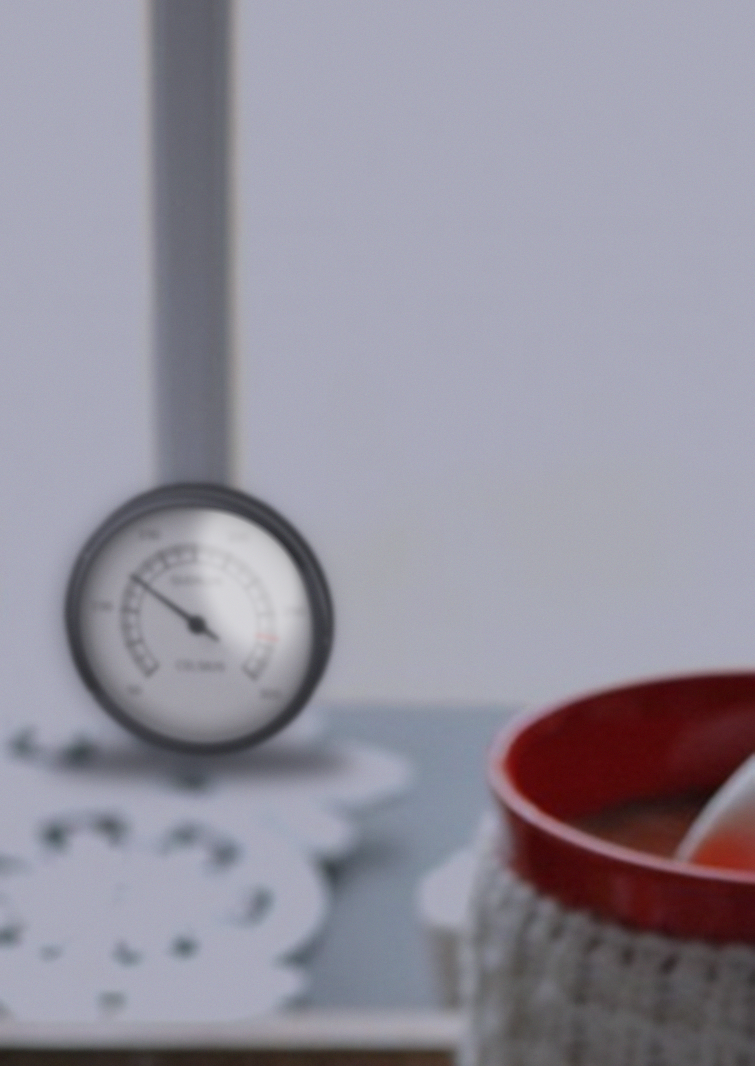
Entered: 125 °C
